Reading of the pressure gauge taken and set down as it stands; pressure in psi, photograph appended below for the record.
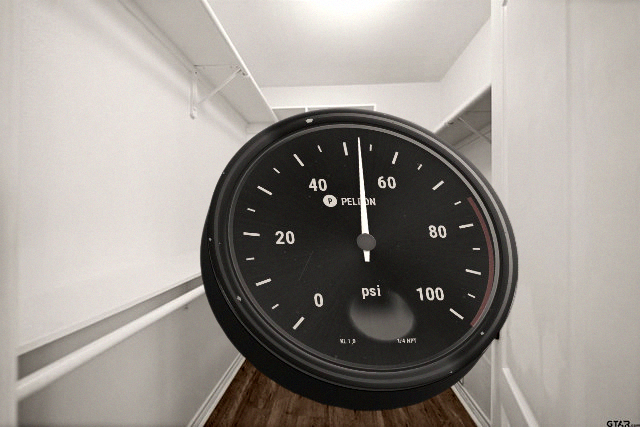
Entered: 52.5 psi
